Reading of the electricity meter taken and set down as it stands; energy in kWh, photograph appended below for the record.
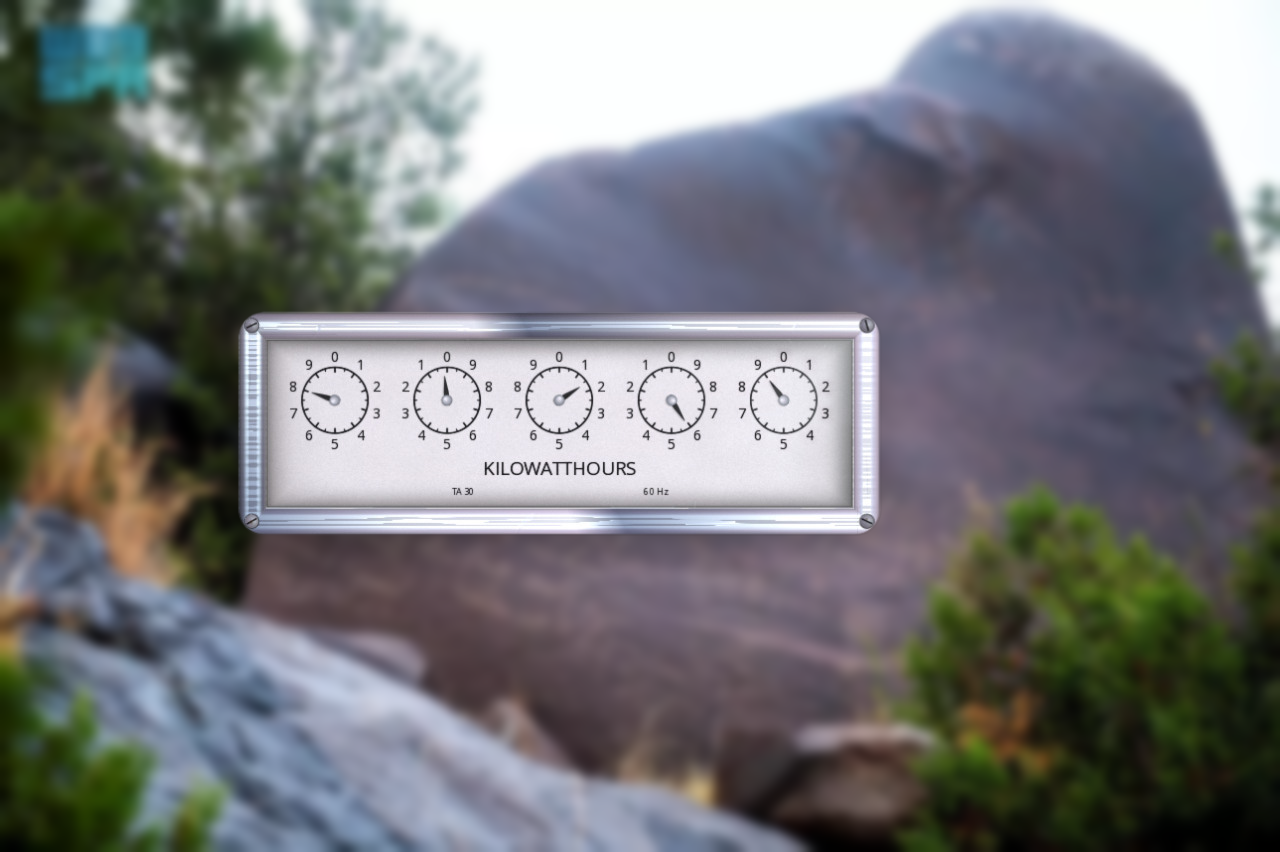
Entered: 80159 kWh
